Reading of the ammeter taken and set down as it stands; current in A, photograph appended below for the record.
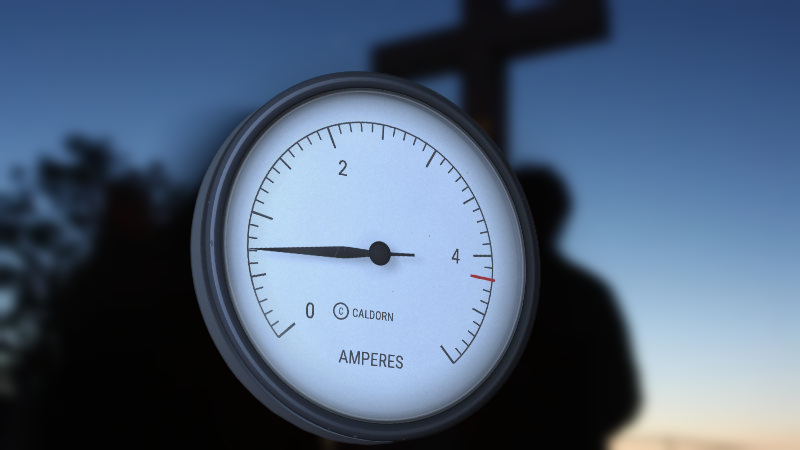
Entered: 0.7 A
